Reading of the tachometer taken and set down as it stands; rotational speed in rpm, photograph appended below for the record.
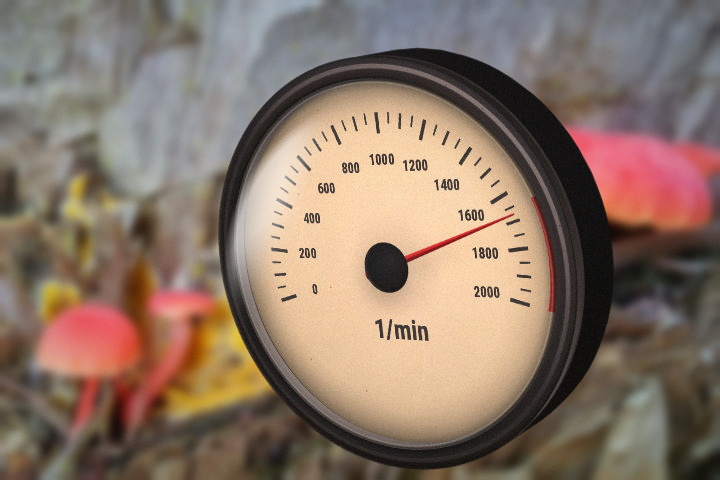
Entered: 1675 rpm
